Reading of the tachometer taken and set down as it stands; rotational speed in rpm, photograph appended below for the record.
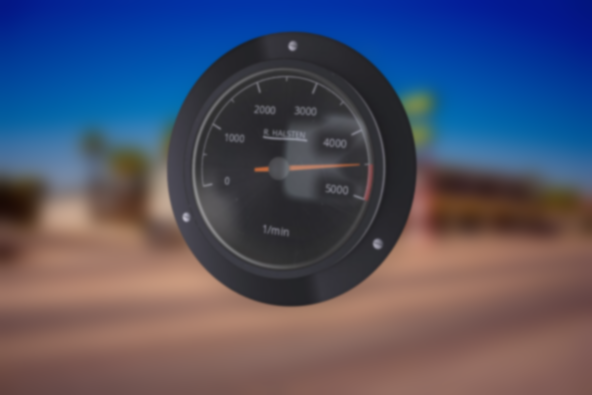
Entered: 4500 rpm
